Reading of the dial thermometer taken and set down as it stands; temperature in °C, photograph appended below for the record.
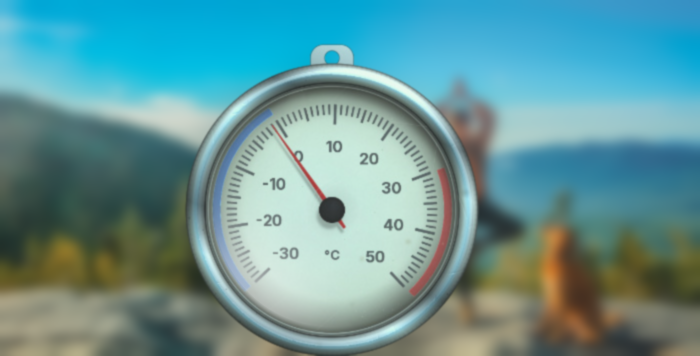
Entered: -1 °C
